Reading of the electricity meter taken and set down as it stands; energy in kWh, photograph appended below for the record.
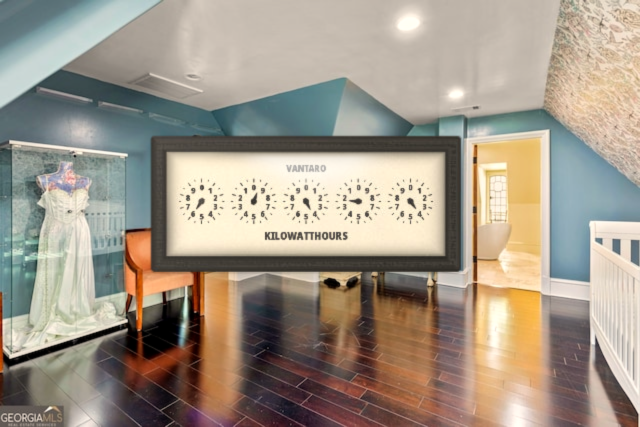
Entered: 59424 kWh
